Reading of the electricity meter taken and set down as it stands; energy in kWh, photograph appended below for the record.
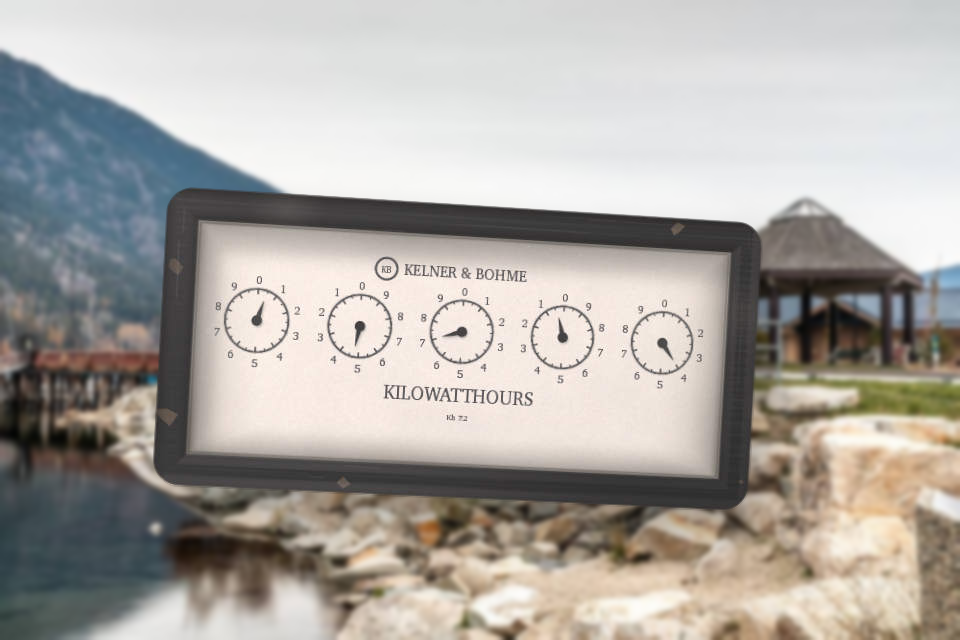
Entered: 4704 kWh
